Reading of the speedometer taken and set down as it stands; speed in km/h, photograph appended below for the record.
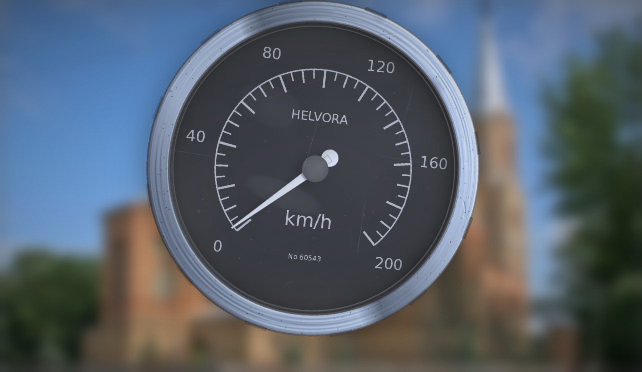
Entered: 2.5 km/h
